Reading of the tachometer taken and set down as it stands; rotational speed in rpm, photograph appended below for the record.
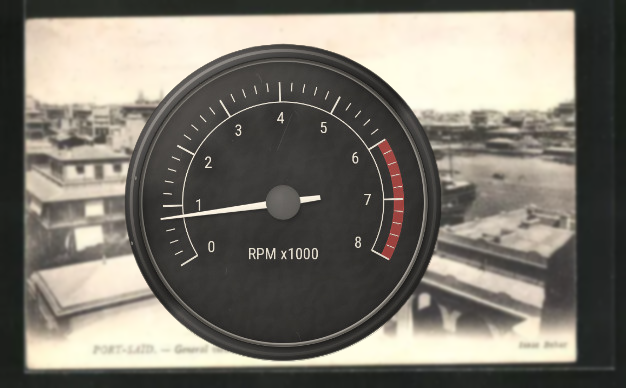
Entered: 800 rpm
